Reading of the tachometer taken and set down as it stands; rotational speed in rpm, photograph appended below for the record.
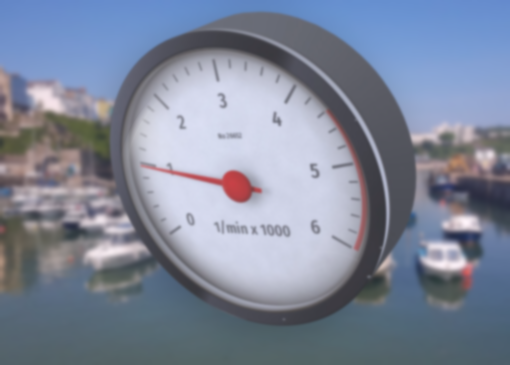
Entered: 1000 rpm
